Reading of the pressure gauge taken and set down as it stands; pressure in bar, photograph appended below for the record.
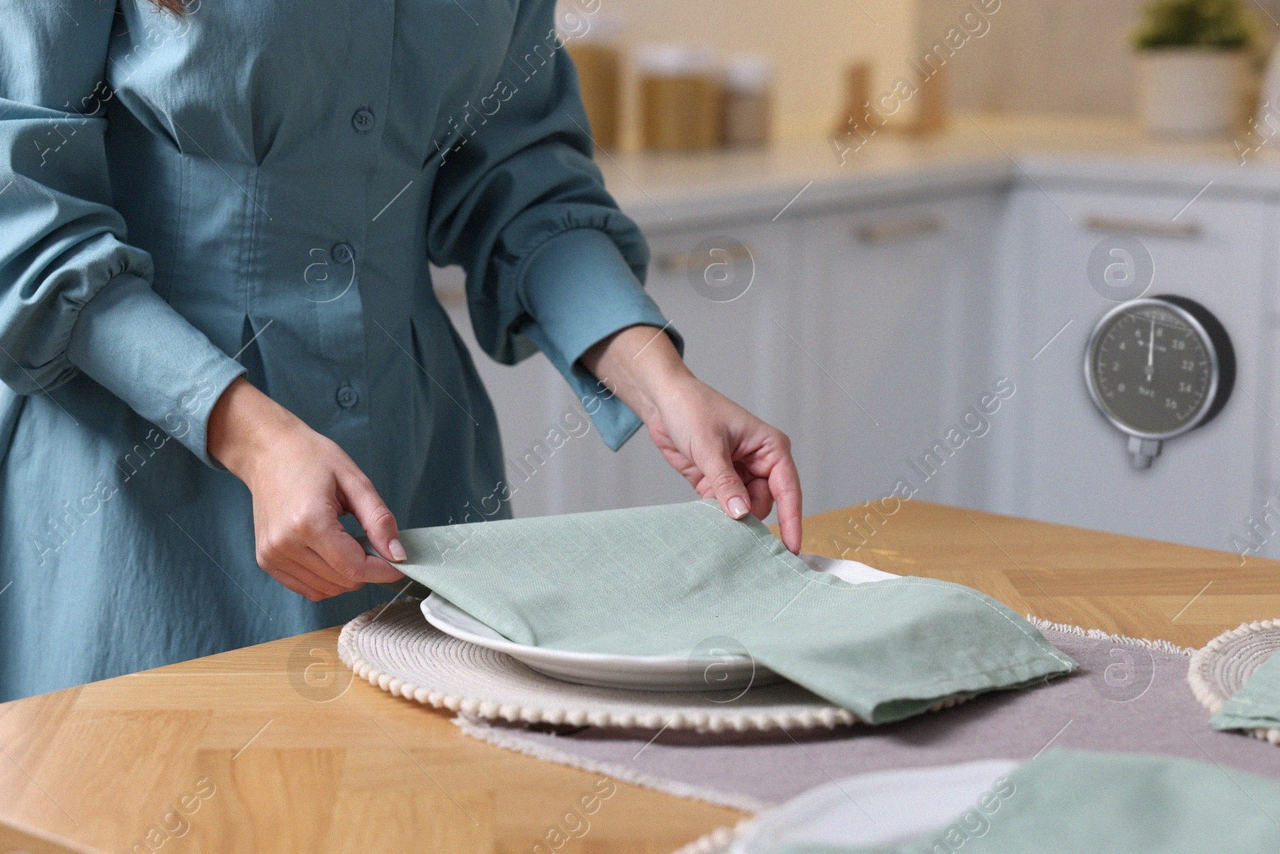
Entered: 7.5 bar
